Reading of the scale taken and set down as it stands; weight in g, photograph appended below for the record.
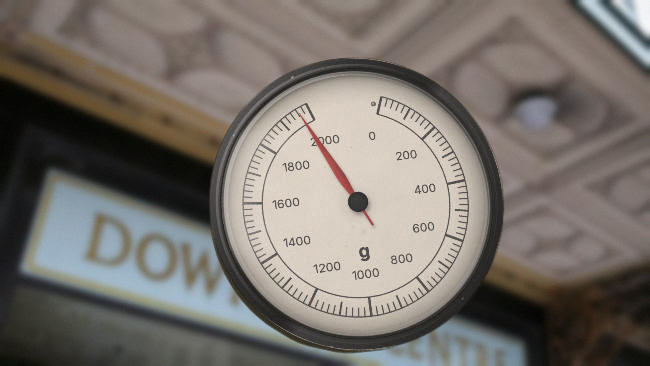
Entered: 1960 g
